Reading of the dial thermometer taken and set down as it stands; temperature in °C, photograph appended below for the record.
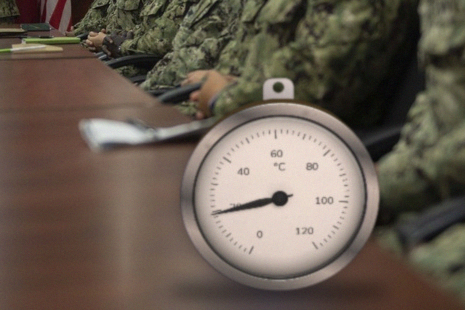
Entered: 20 °C
